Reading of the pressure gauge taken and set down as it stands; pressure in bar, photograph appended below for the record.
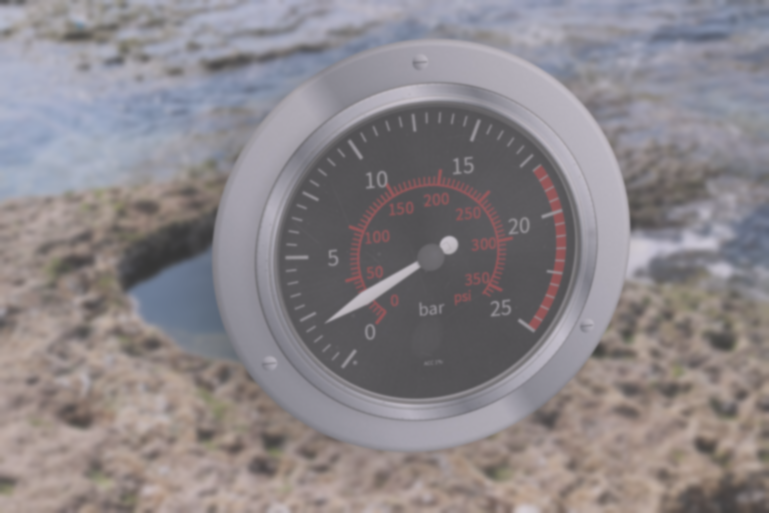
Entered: 2 bar
